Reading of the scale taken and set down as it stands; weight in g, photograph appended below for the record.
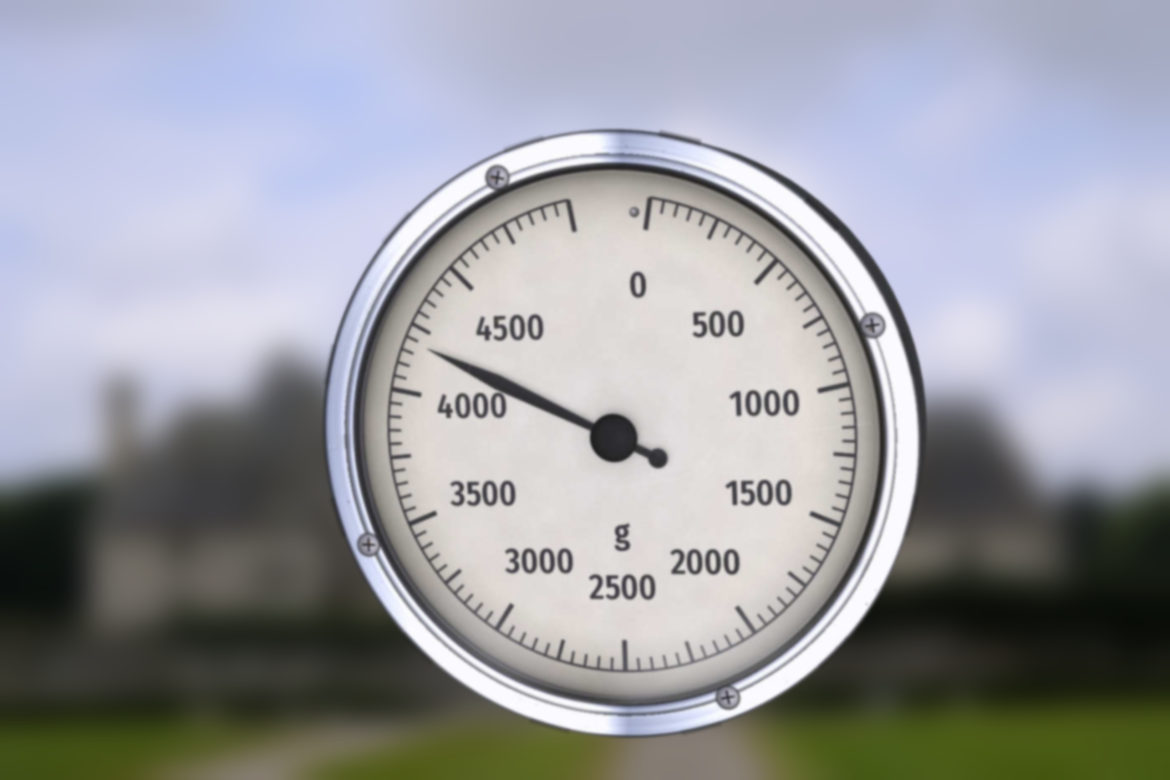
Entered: 4200 g
